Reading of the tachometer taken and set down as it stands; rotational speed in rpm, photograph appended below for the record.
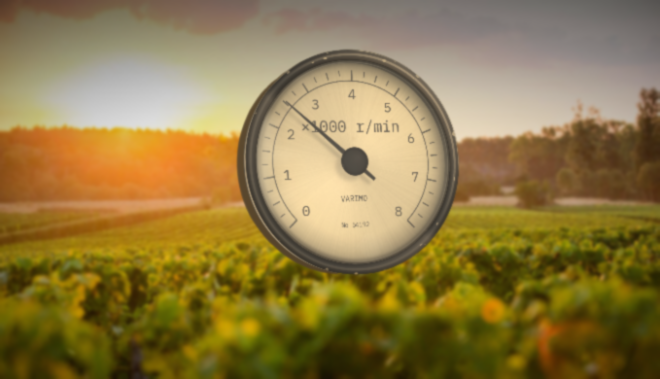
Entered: 2500 rpm
